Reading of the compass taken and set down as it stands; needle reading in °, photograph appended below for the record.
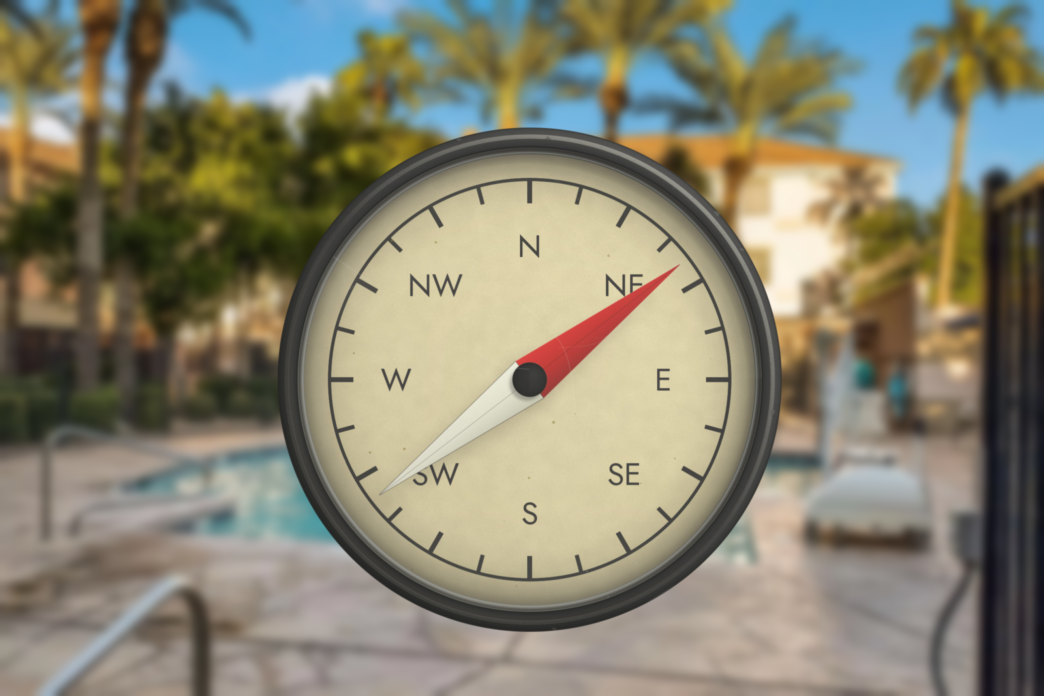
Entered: 52.5 °
